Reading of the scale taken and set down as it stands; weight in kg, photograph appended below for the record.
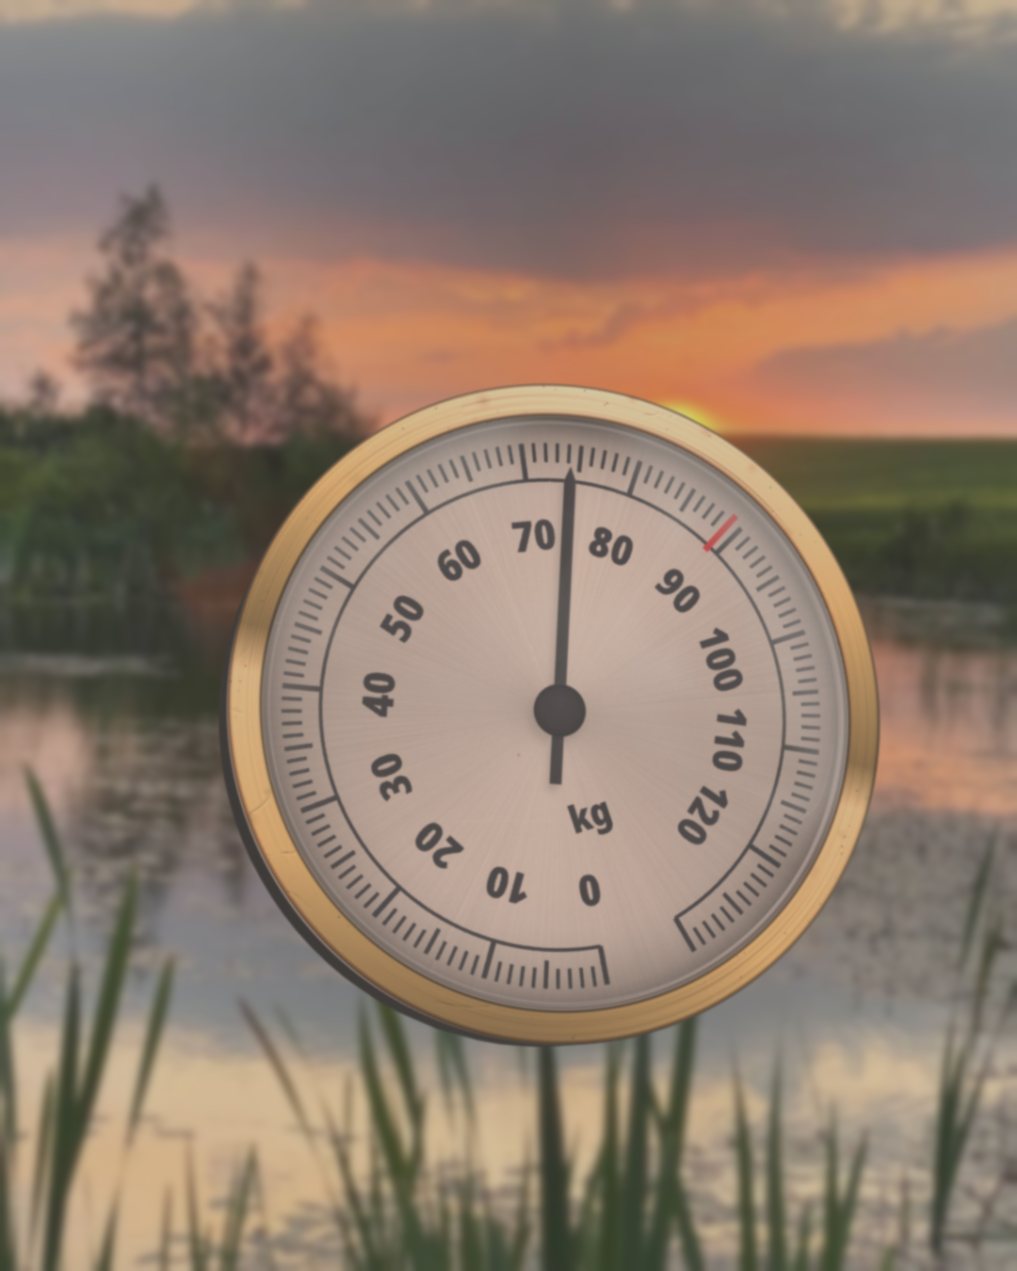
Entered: 74 kg
